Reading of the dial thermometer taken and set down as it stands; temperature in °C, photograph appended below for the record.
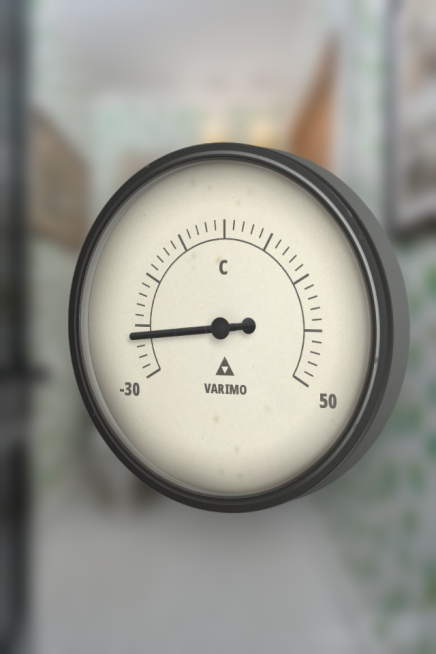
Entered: -22 °C
